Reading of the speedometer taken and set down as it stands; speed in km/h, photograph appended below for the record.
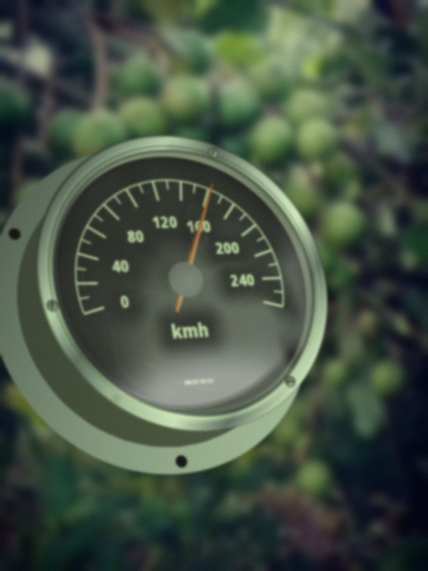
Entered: 160 km/h
